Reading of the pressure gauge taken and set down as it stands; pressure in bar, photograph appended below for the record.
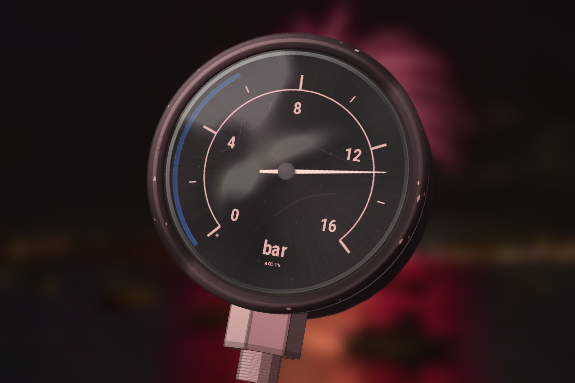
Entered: 13 bar
